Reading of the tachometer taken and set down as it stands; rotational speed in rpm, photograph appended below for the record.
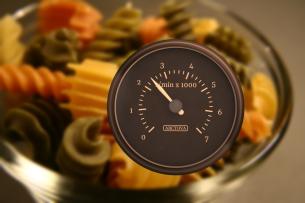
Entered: 2400 rpm
